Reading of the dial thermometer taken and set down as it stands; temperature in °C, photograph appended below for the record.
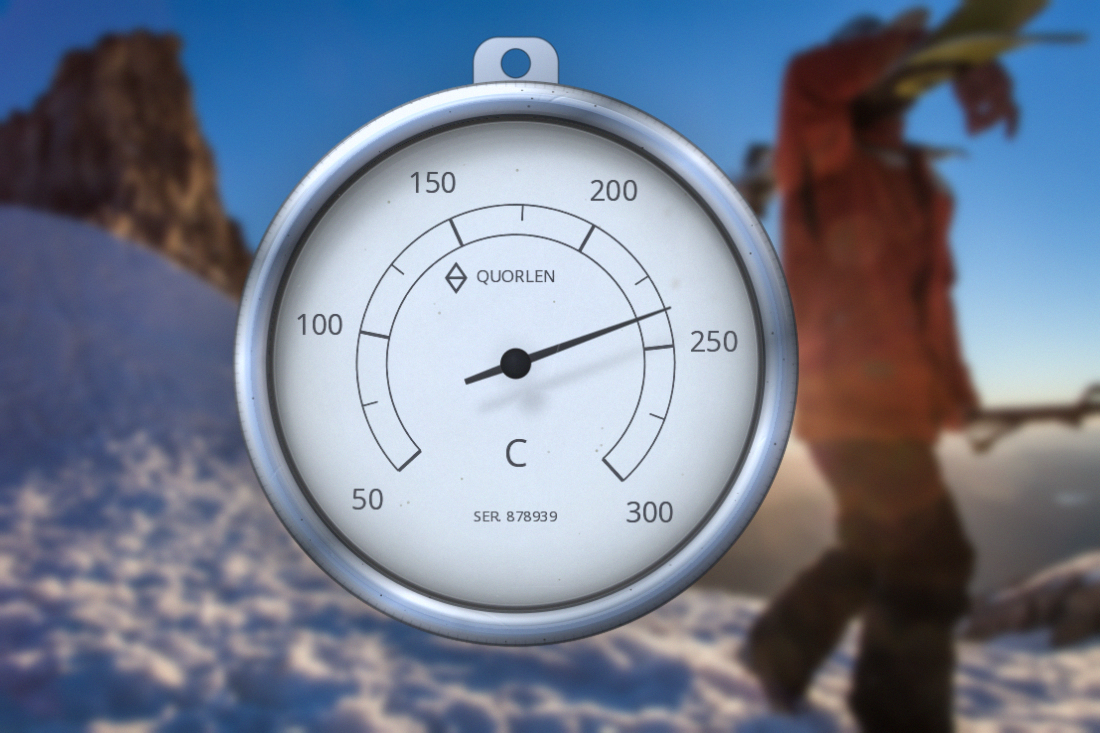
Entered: 237.5 °C
